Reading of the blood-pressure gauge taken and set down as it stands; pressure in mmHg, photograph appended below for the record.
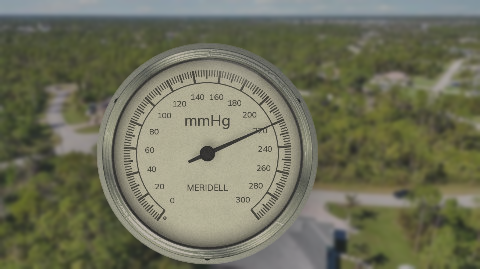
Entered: 220 mmHg
